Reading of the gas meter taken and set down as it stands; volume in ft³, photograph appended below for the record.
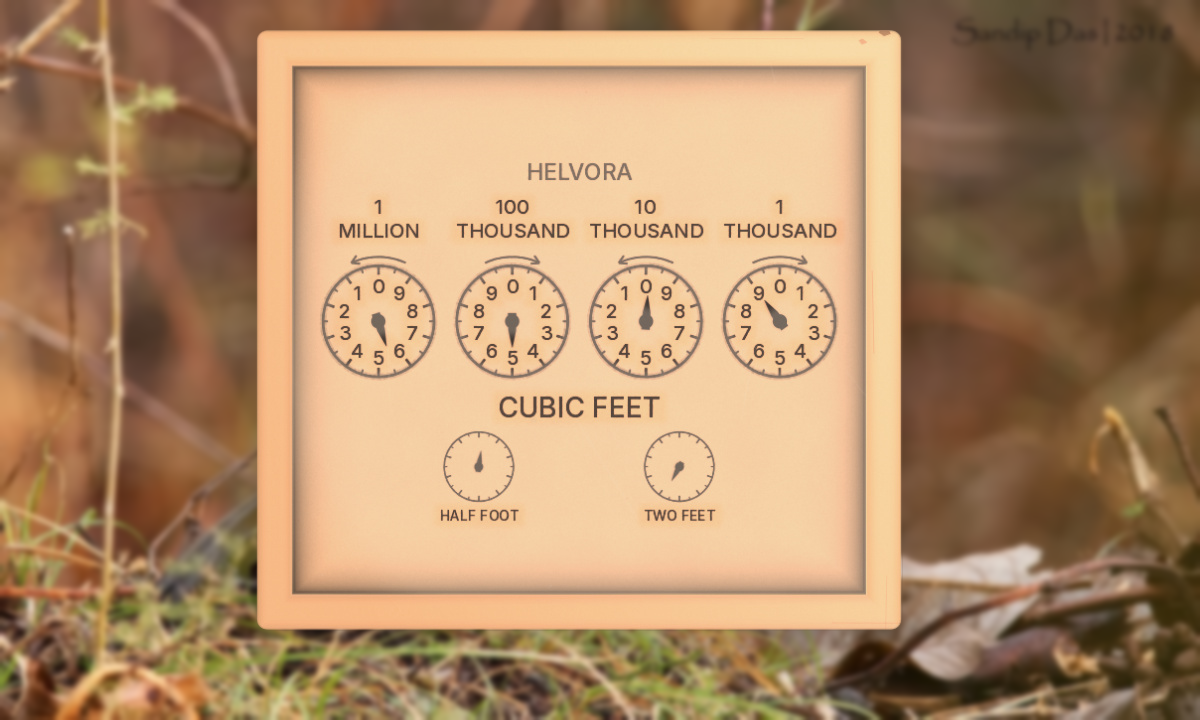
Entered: 549900 ft³
